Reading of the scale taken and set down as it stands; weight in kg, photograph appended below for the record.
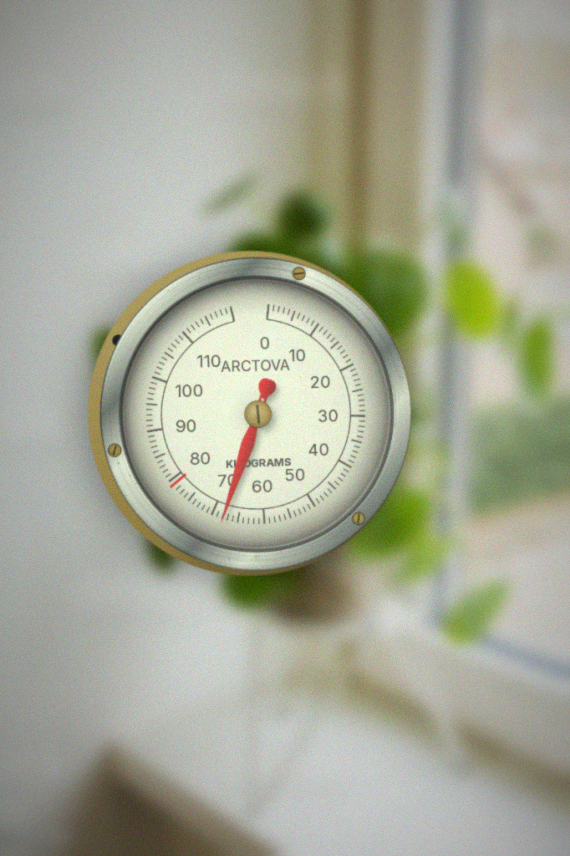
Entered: 68 kg
